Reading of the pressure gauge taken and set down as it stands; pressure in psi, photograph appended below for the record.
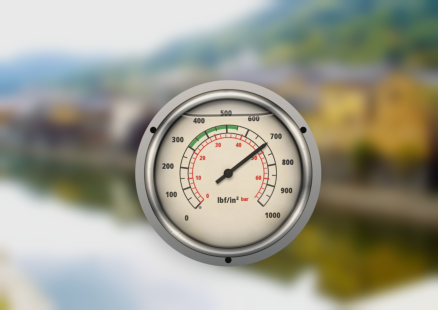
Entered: 700 psi
